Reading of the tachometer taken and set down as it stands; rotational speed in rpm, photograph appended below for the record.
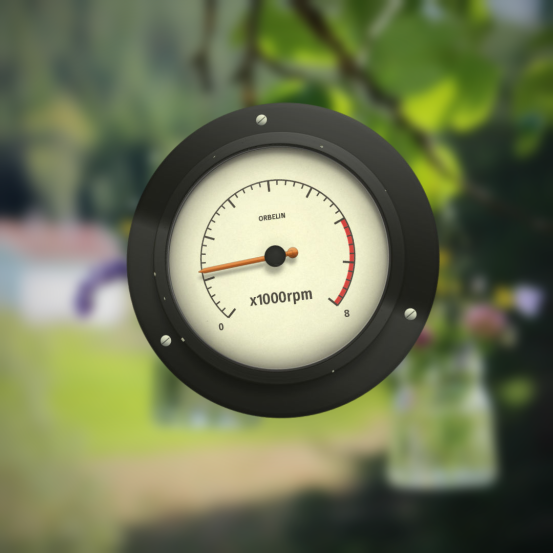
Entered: 1200 rpm
